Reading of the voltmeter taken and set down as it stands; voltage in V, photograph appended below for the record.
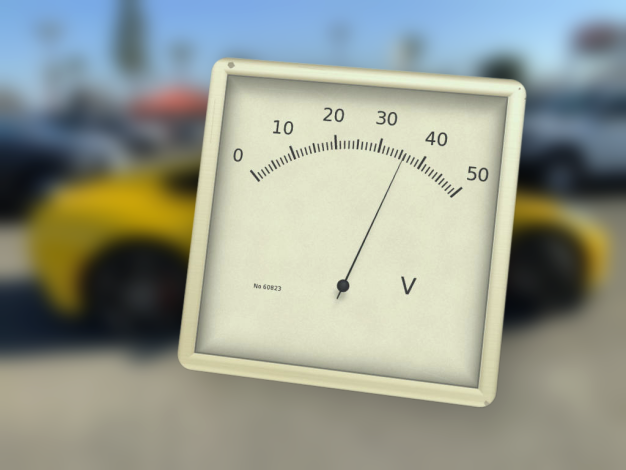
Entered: 36 V
